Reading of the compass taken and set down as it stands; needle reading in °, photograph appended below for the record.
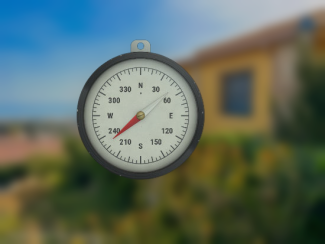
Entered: 230 °
